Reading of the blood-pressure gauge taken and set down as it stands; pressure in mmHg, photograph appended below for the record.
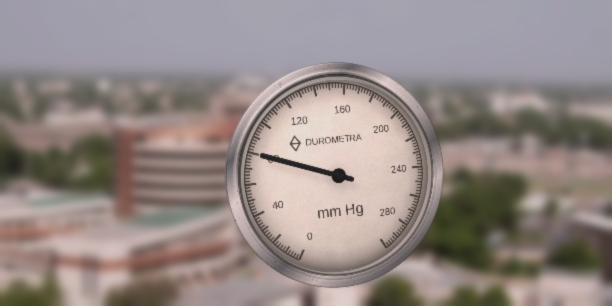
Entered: 80 mmHg
